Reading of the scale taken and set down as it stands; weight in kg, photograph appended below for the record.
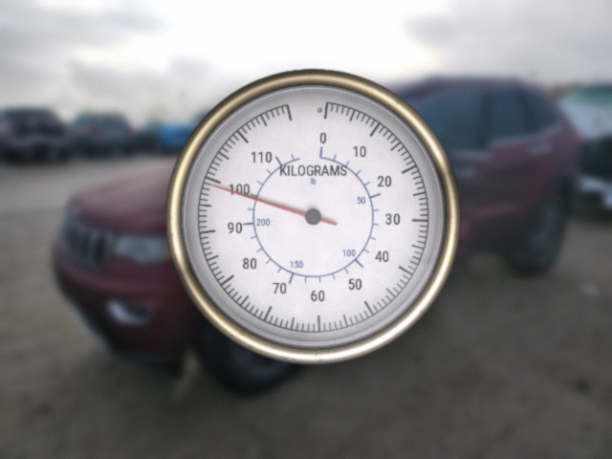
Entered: 99 kg
